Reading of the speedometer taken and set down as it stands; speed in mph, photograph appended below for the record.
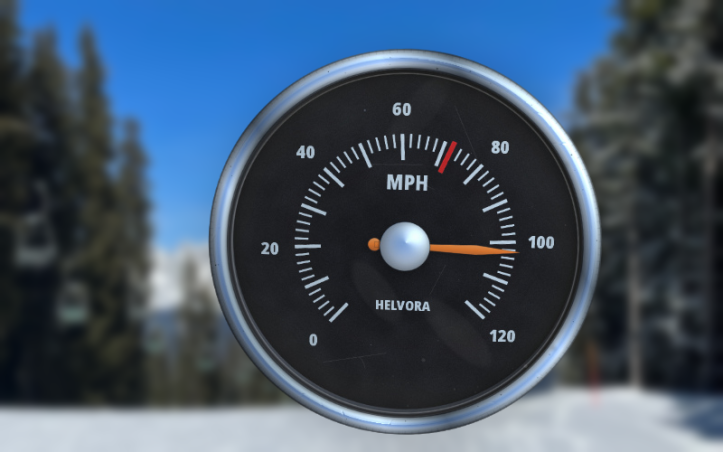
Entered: 102 mph
